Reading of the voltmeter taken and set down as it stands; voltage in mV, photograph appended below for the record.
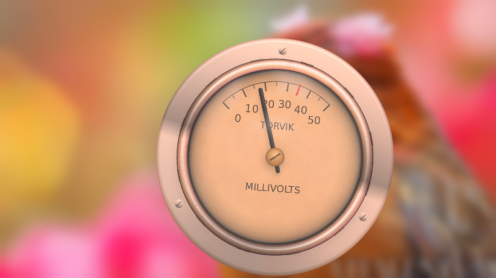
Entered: 17.5 mV
